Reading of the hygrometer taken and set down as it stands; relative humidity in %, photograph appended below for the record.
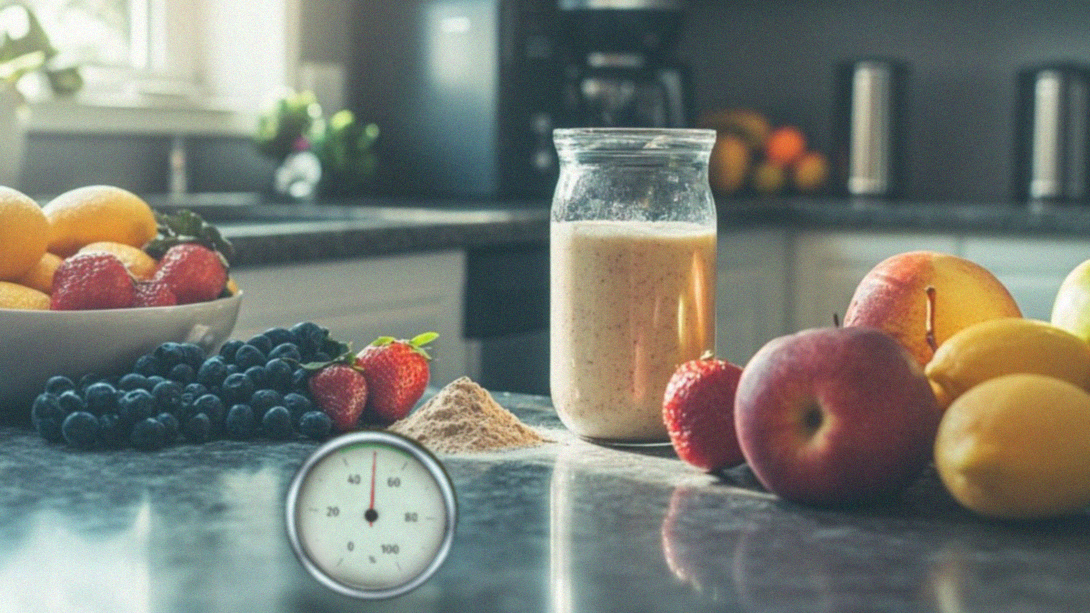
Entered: 50 %
